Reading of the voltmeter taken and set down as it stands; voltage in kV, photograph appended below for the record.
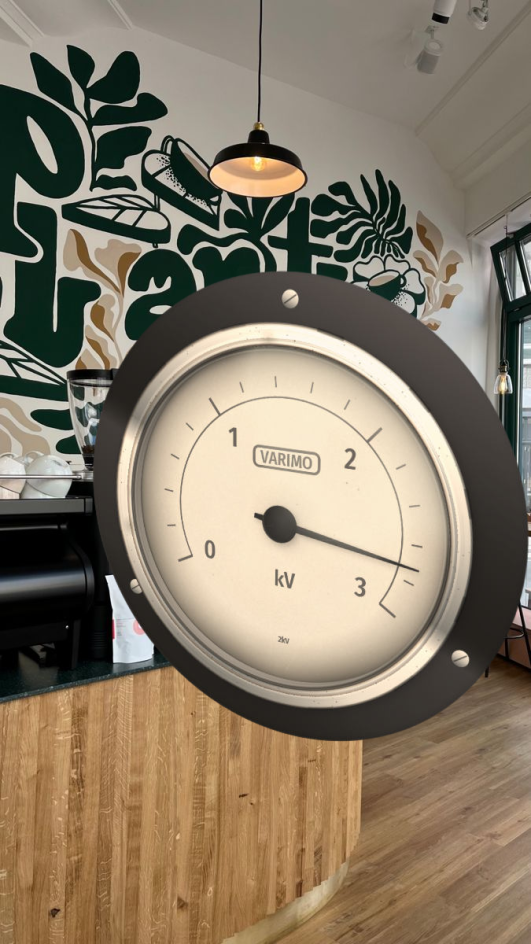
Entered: 2.7 kV
